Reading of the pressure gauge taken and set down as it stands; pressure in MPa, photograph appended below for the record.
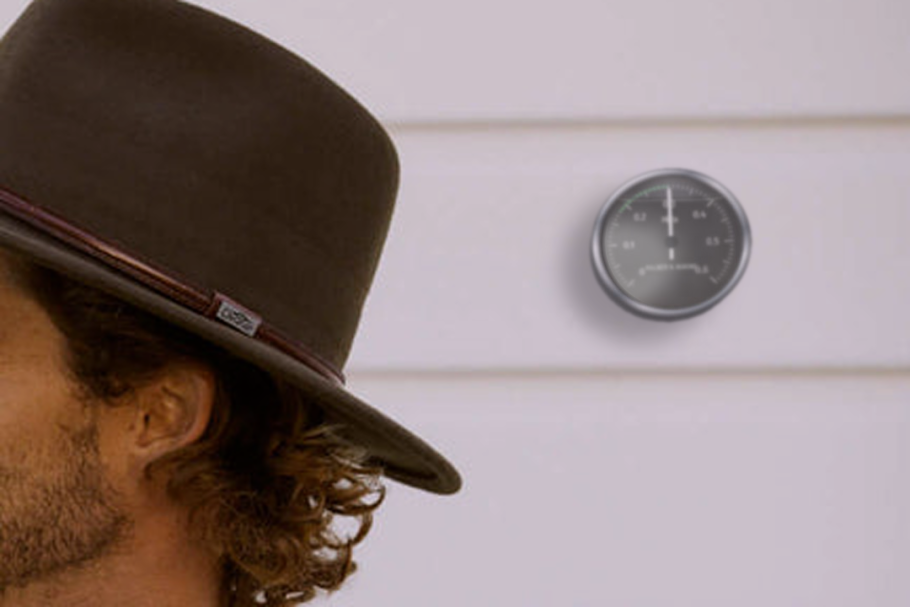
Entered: 0.3 MPa
